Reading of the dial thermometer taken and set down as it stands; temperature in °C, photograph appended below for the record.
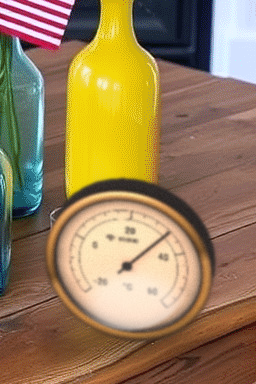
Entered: 32 °C
